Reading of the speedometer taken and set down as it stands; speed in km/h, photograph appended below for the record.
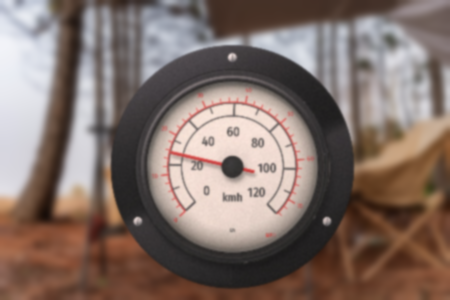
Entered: 25 km/h
